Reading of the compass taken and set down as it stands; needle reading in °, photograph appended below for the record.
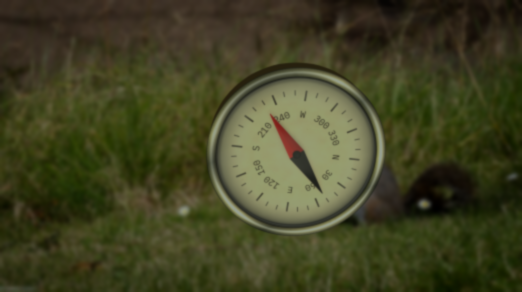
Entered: 230 °
